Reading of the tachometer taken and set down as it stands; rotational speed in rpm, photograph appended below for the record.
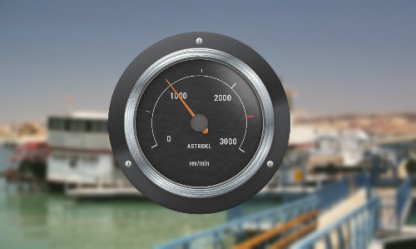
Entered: 1000 rpm
